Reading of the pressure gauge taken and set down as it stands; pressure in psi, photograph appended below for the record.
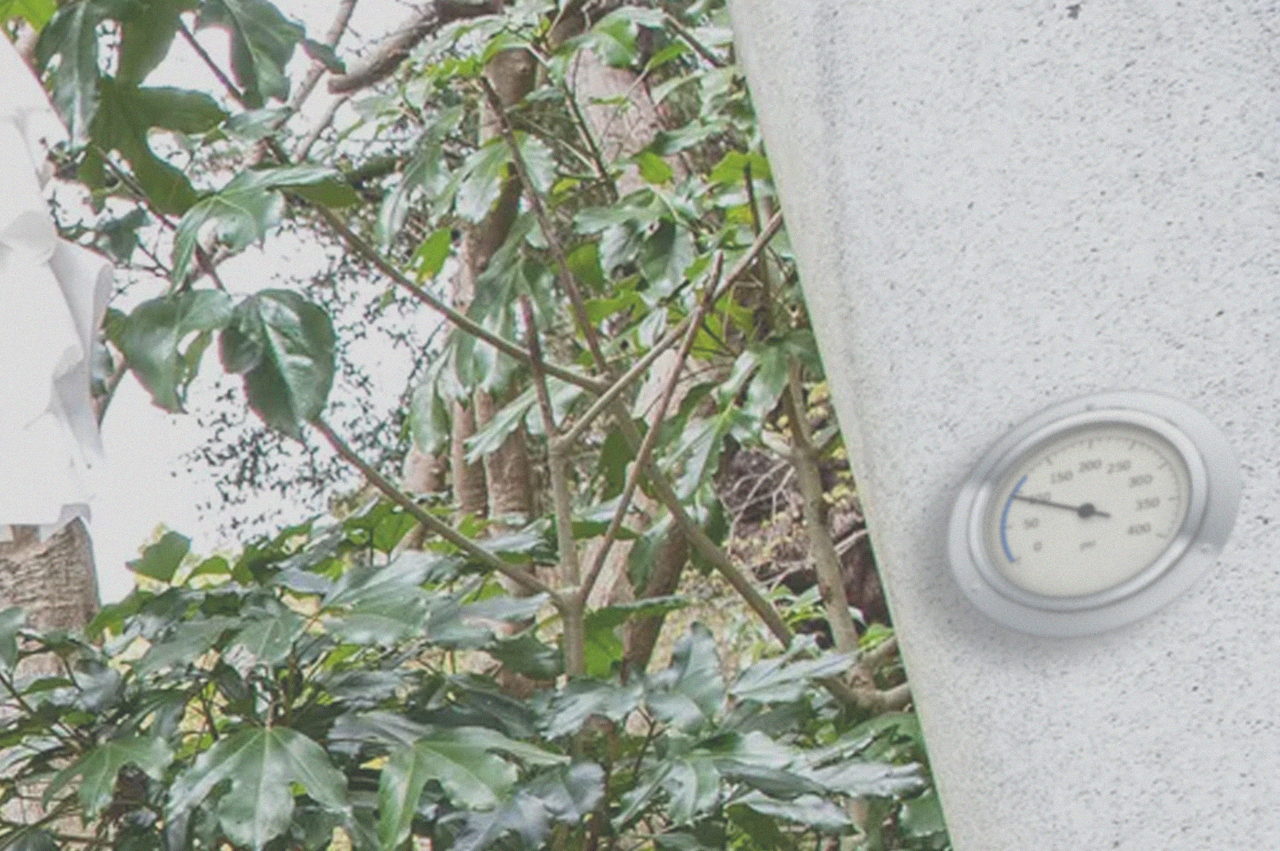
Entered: 90 psi
